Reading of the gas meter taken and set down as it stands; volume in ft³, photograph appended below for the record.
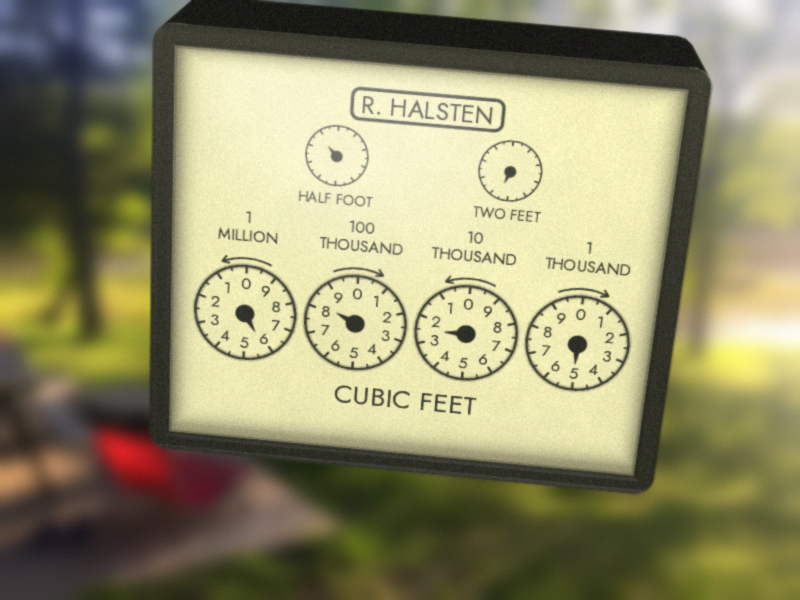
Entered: 582500 ft³
